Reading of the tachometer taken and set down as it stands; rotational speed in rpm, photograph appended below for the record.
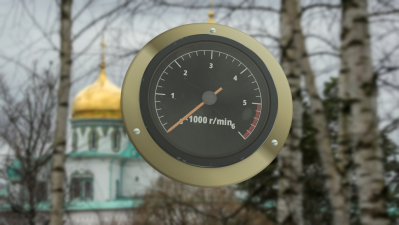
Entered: 0 rpm
